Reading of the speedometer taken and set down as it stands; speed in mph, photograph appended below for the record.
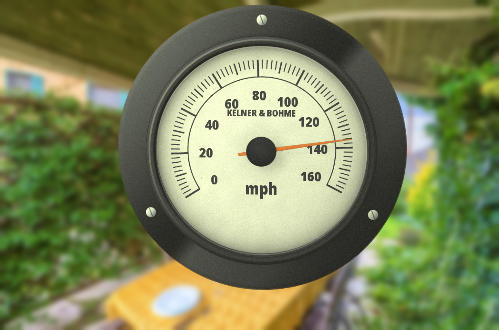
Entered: 136 mph
